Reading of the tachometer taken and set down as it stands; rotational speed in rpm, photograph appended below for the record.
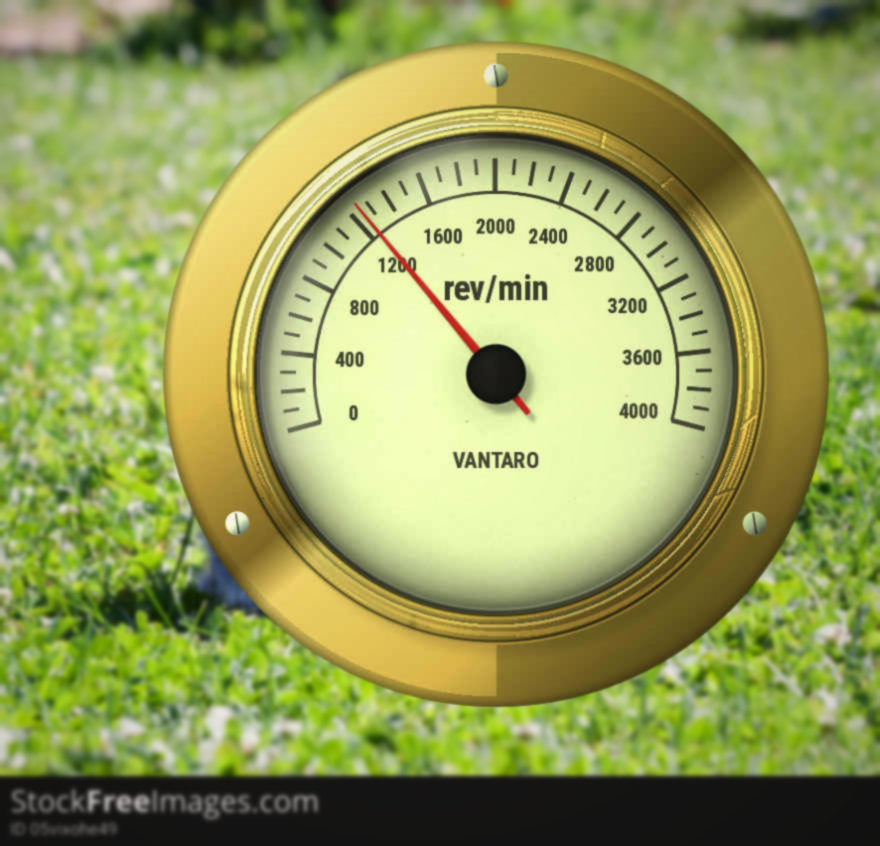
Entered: 1250 rpm
